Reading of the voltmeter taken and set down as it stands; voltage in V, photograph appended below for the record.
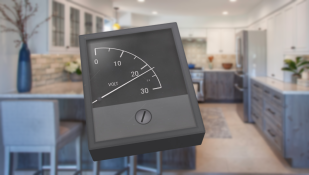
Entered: 22.5 V
